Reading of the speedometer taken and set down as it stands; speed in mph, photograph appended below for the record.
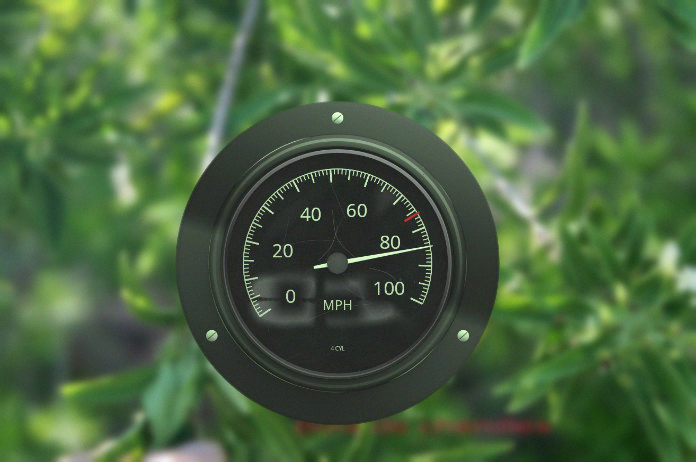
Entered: 85 mph
